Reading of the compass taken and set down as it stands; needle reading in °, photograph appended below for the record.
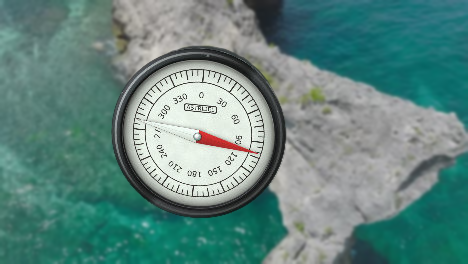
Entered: 100 °
